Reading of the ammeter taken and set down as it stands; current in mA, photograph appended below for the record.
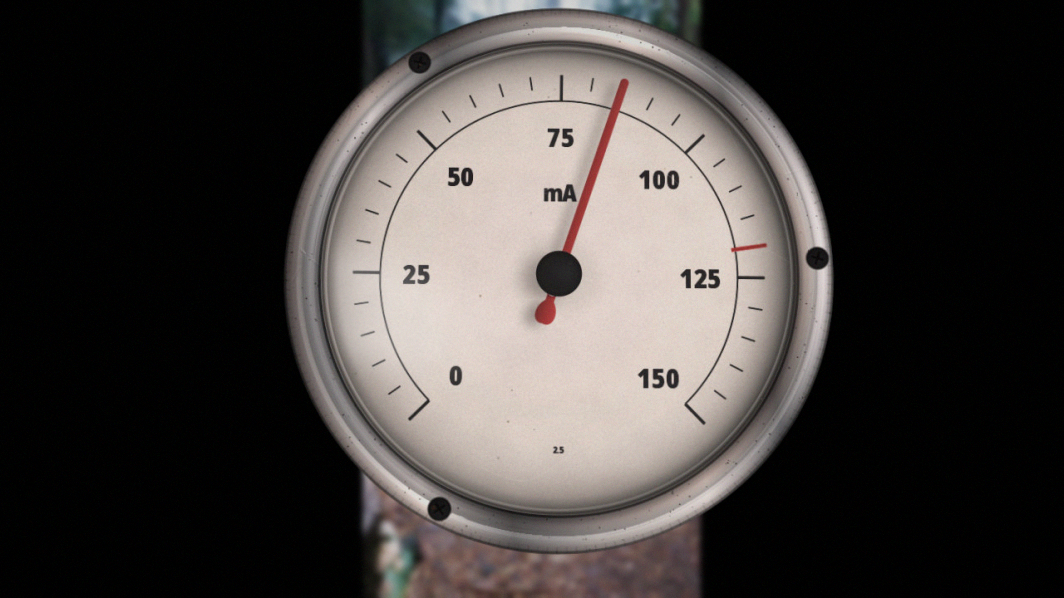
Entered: 85 mA
